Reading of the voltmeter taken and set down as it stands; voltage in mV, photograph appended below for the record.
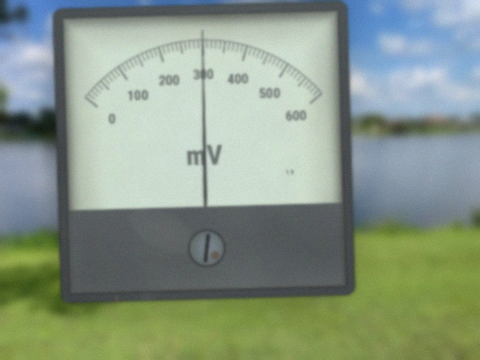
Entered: 300 mV
